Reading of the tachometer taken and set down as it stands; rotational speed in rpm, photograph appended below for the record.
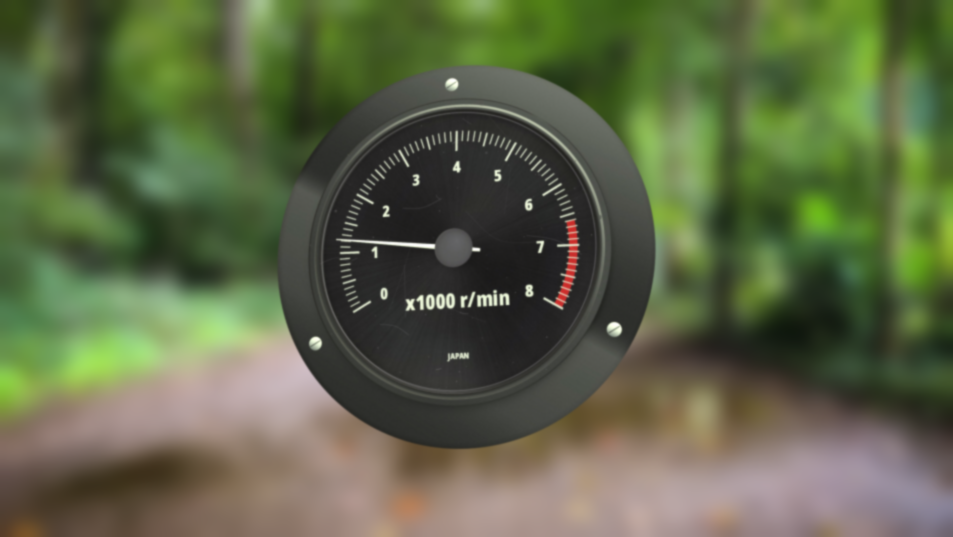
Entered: 1200 rpm
